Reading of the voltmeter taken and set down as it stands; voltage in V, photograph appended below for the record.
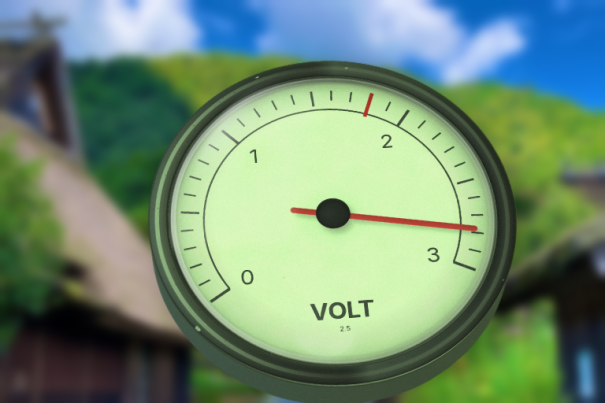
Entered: 2.8 V
